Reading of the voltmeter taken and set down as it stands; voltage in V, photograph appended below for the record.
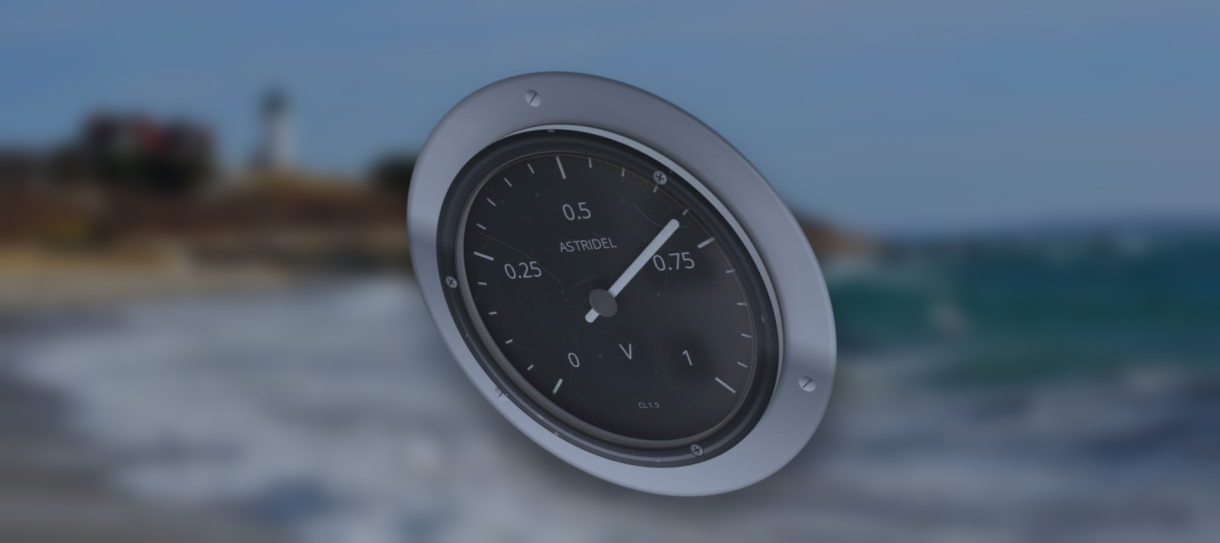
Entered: 0.7 V
